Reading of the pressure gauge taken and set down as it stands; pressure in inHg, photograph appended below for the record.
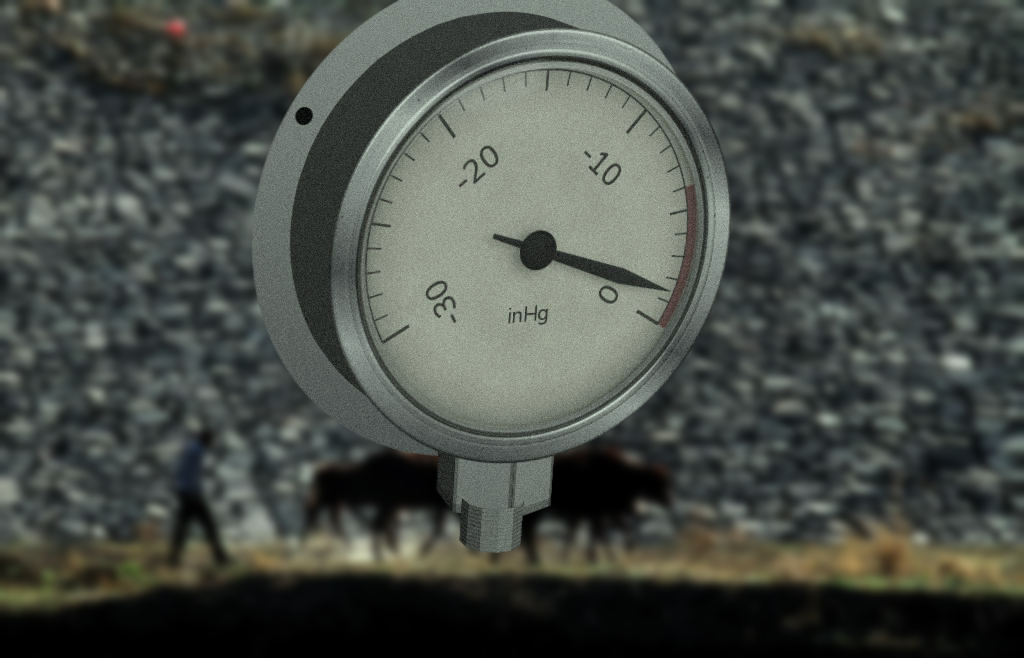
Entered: -1.5 inHg
